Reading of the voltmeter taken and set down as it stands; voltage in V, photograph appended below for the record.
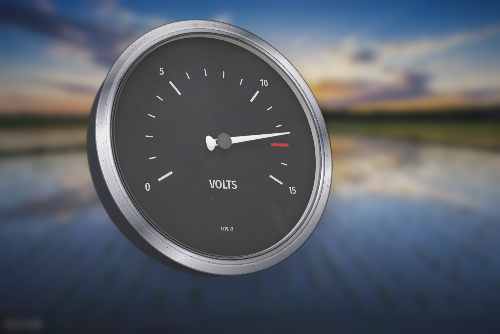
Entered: 12.5 V
